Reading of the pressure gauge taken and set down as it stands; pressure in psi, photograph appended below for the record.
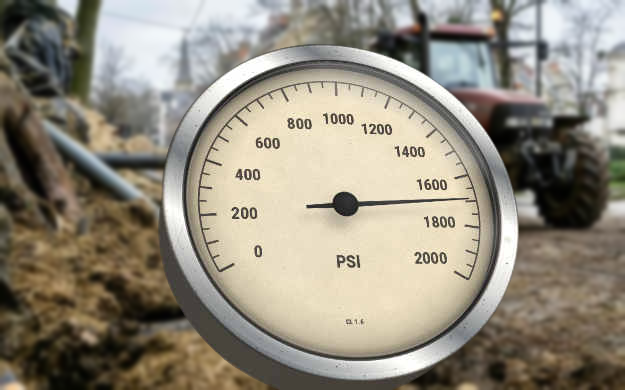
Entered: 1700 psi
